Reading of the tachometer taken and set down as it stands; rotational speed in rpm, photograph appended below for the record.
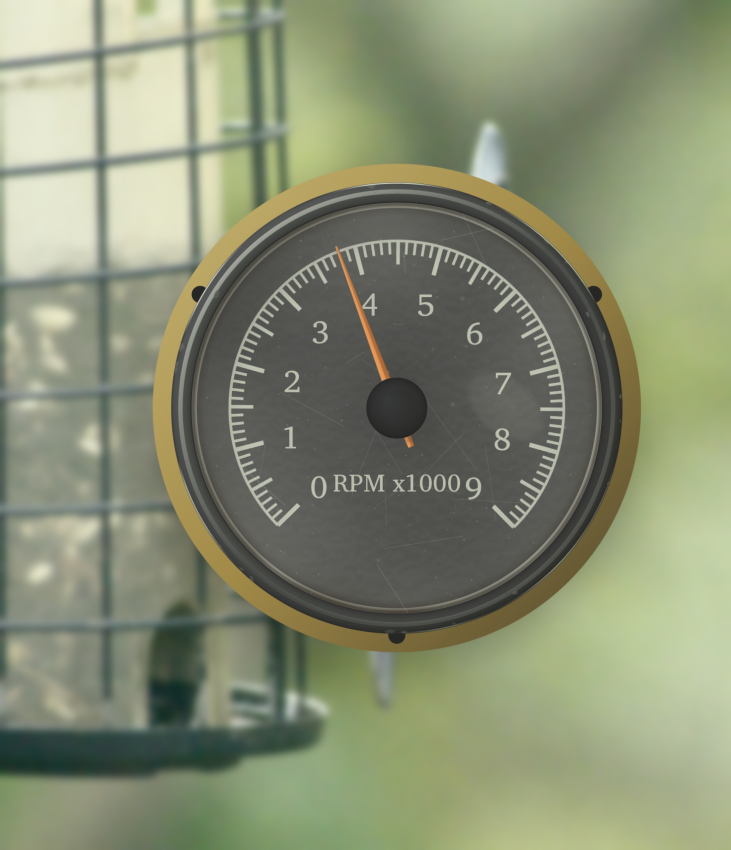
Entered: 3800 rpm
